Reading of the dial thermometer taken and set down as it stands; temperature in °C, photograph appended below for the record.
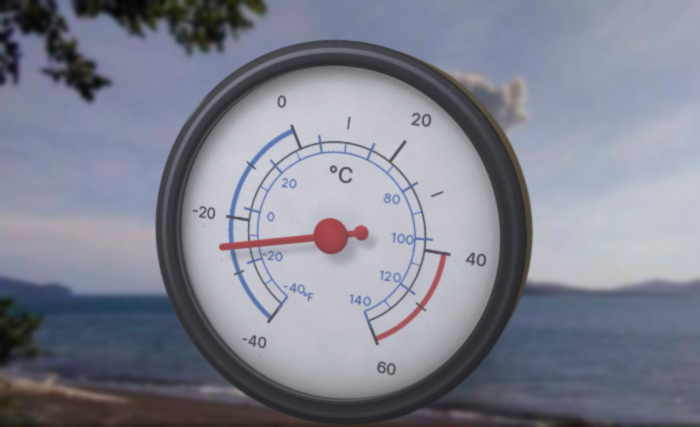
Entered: -25 °C
